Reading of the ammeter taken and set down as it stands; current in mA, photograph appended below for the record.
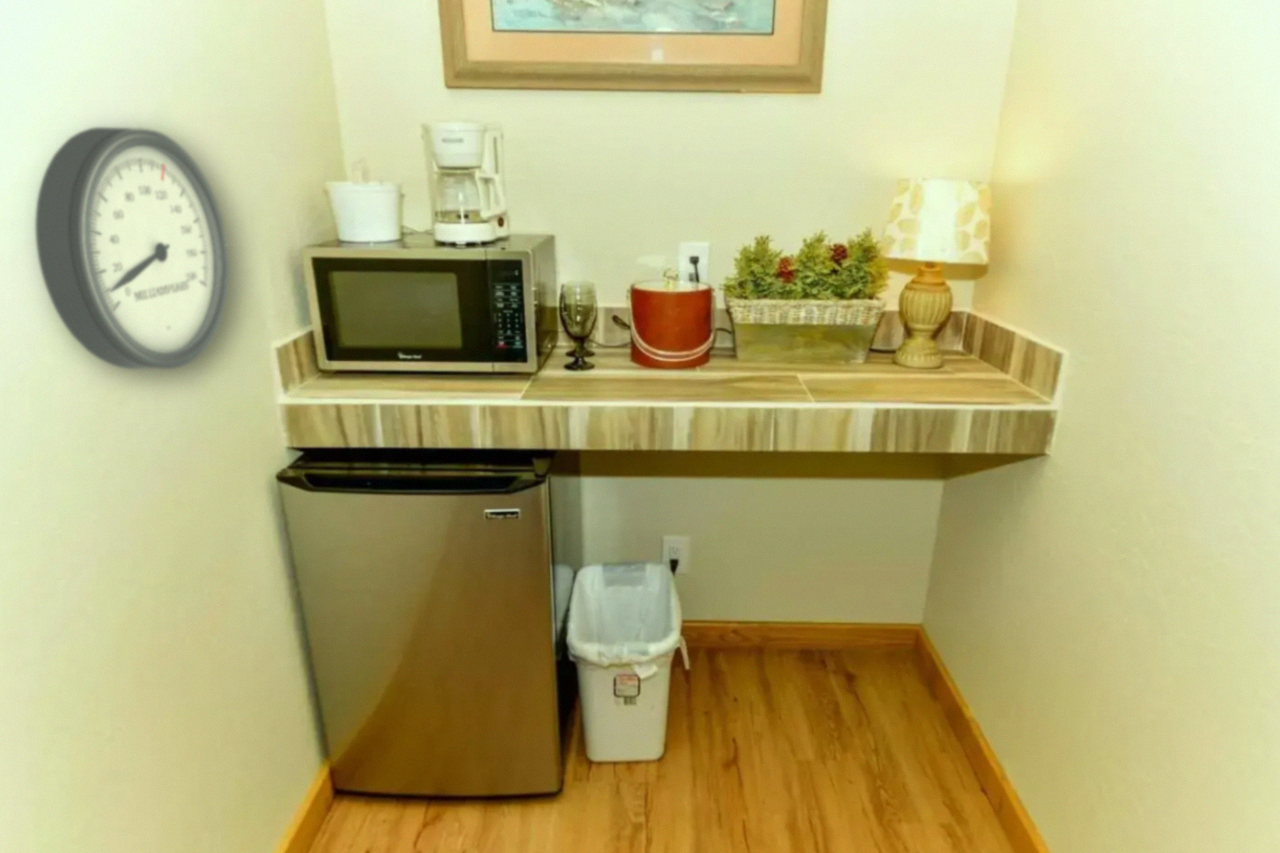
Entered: 10 mA
